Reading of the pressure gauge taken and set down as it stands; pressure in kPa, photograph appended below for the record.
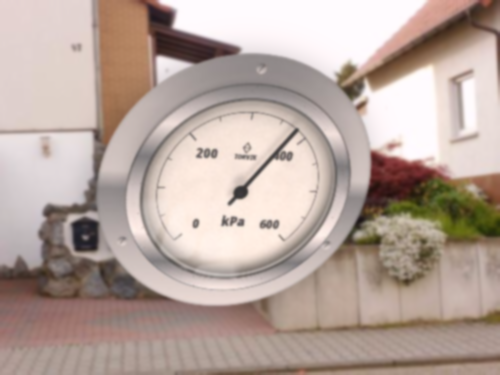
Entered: 375 kPa
